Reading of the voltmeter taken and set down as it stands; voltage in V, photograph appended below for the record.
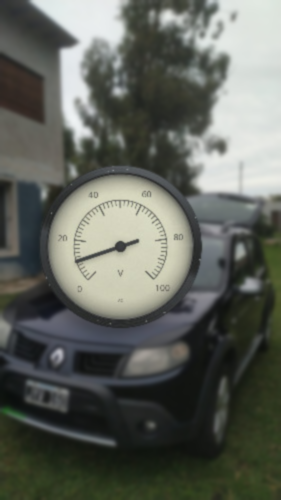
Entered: 10 V
